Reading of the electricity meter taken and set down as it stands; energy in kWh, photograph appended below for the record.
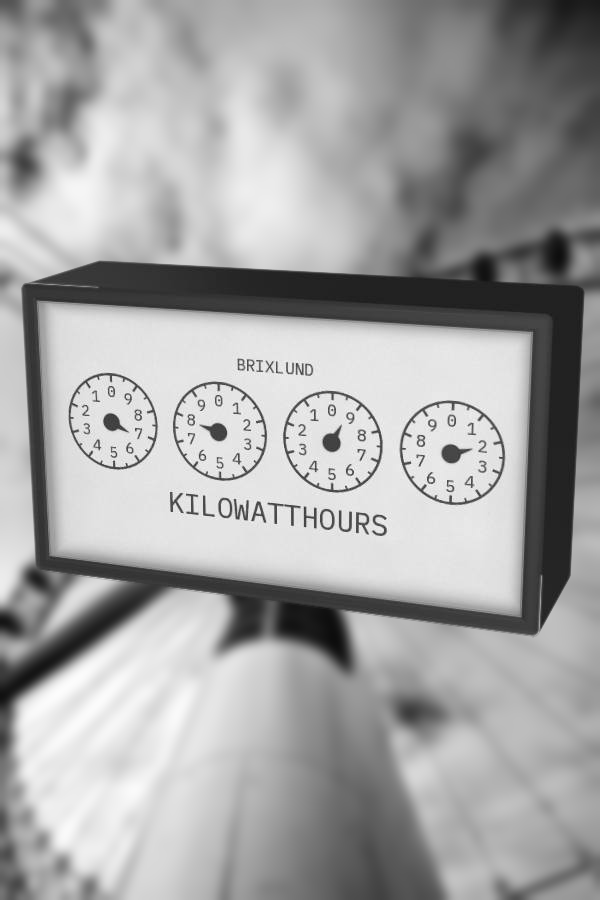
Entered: 6792 kWh
